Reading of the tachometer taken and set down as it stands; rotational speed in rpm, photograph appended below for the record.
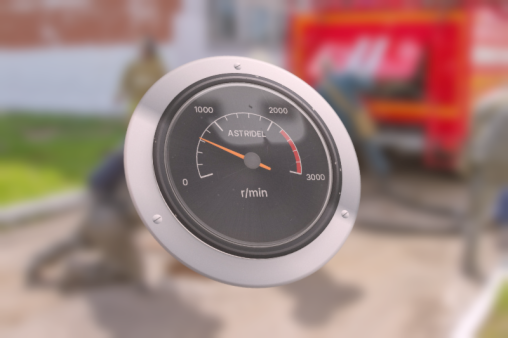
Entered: 600 rpm
